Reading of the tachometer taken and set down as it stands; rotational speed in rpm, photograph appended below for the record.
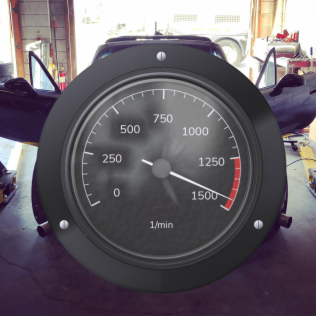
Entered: 1450 rpm
